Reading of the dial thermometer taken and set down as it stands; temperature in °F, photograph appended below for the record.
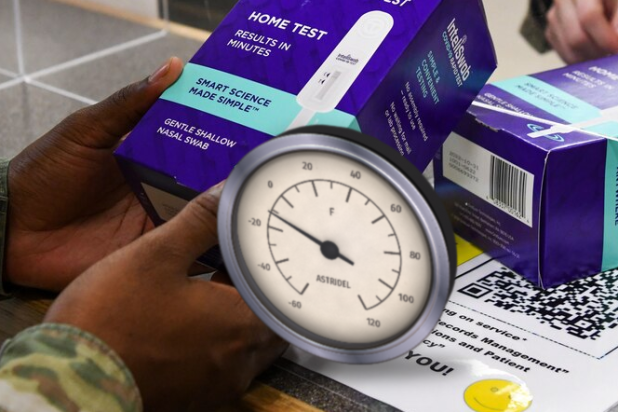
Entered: -10 °F
